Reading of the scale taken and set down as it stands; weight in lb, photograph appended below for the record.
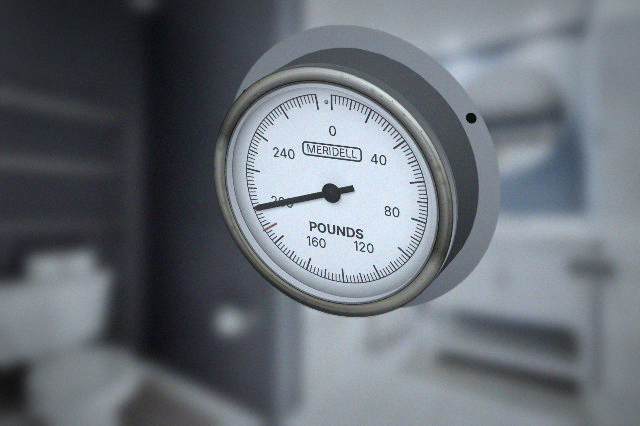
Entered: 200 lb
